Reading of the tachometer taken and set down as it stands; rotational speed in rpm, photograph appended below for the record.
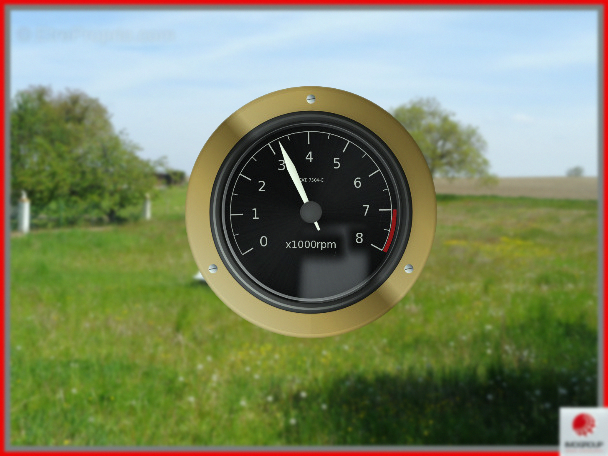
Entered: 3250 rpm
